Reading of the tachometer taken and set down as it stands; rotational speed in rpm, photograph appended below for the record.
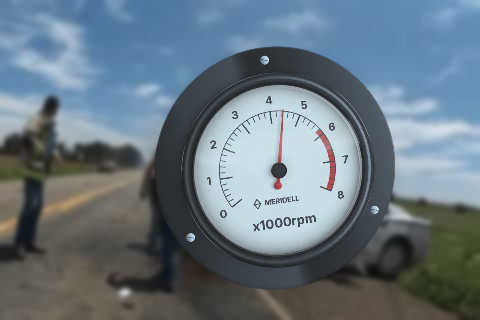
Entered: 4400 rpm
